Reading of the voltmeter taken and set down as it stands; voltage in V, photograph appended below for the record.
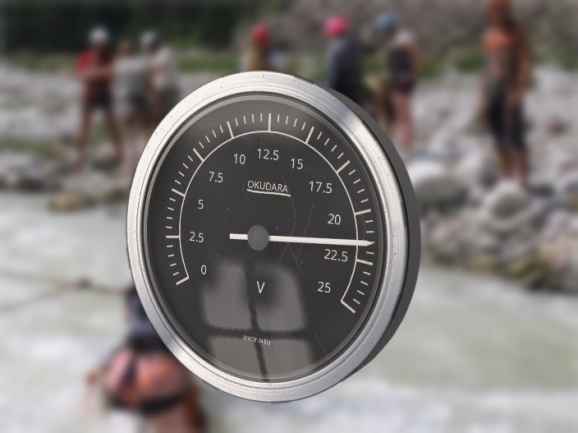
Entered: 21.5 V
